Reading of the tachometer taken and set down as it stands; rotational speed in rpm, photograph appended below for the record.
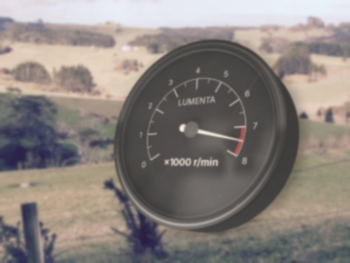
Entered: 7500 rpm
